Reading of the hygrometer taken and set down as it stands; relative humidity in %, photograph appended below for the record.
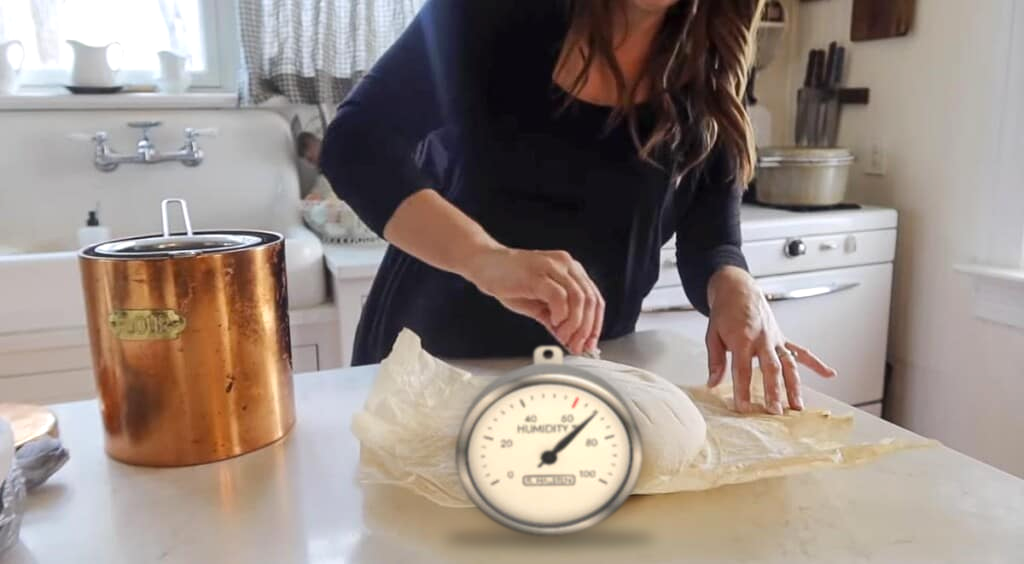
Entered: 68 %
